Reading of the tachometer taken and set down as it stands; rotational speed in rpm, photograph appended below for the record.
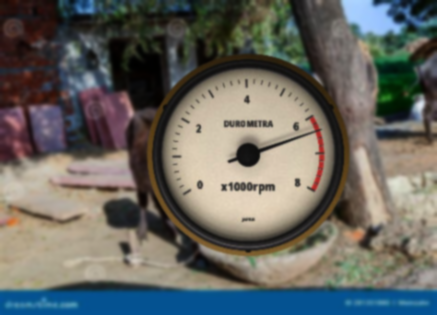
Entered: 6400 rpm
